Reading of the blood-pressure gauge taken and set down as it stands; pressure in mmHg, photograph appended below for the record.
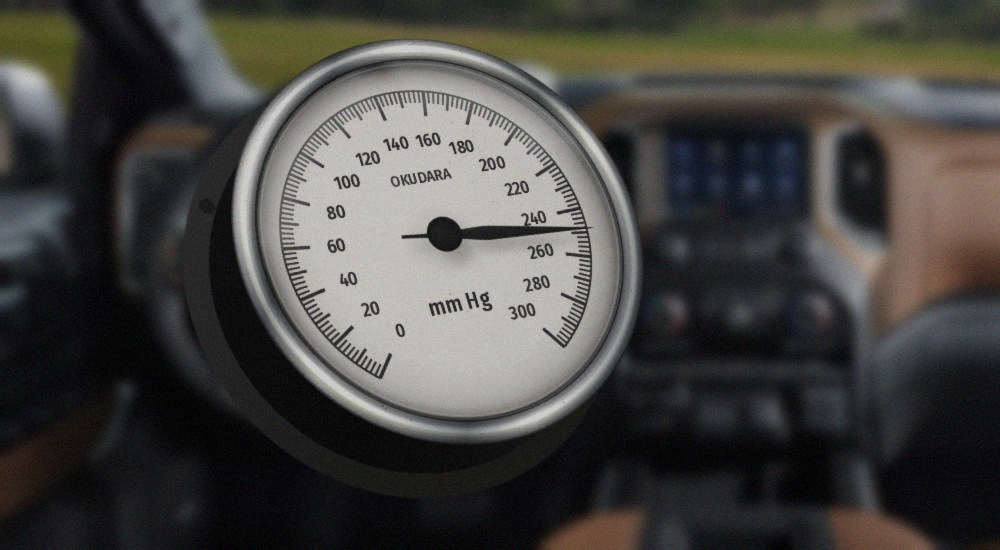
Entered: 250 mmHg
